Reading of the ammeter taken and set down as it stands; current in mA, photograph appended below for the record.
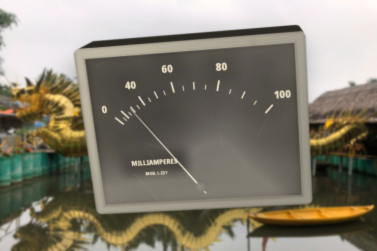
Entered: 30 mA
